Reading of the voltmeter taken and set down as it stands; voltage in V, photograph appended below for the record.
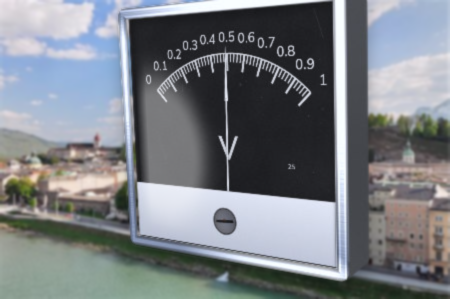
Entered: 0.5 V
